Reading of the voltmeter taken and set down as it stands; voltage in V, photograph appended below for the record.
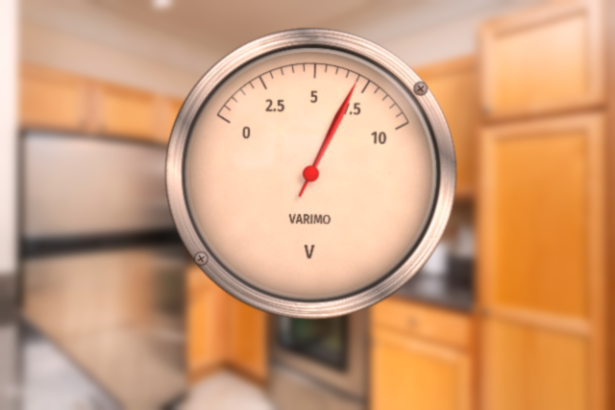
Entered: 7 V
